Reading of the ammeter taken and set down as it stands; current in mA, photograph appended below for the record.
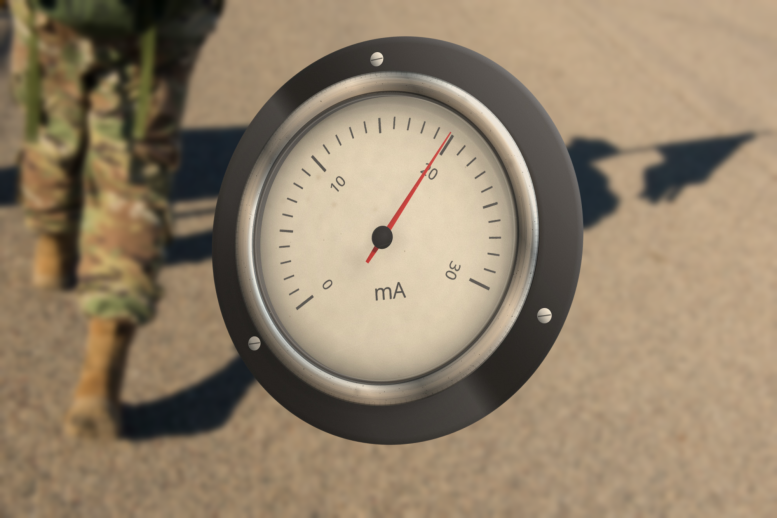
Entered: 20 mA
